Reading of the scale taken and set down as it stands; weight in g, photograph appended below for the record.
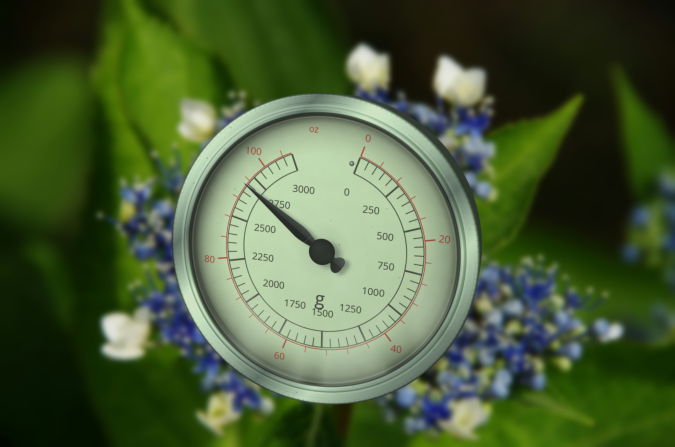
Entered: 2700 g
